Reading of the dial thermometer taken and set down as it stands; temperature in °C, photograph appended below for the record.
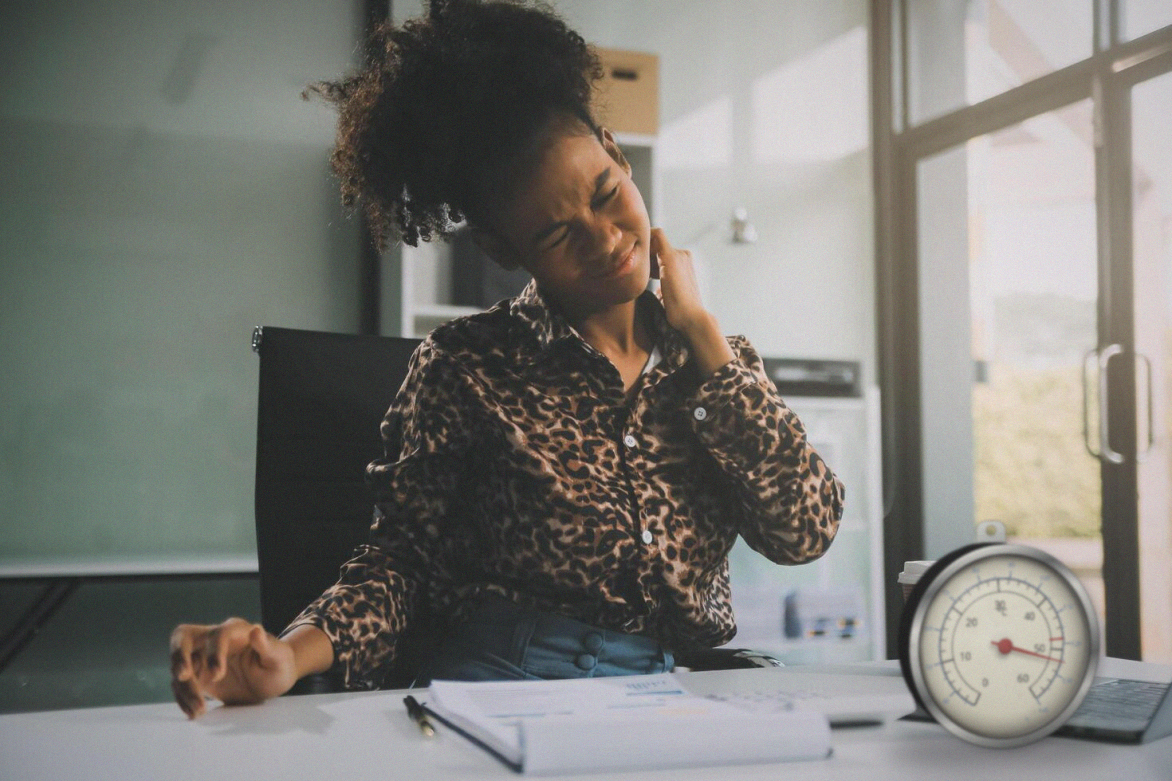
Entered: 52 °C
